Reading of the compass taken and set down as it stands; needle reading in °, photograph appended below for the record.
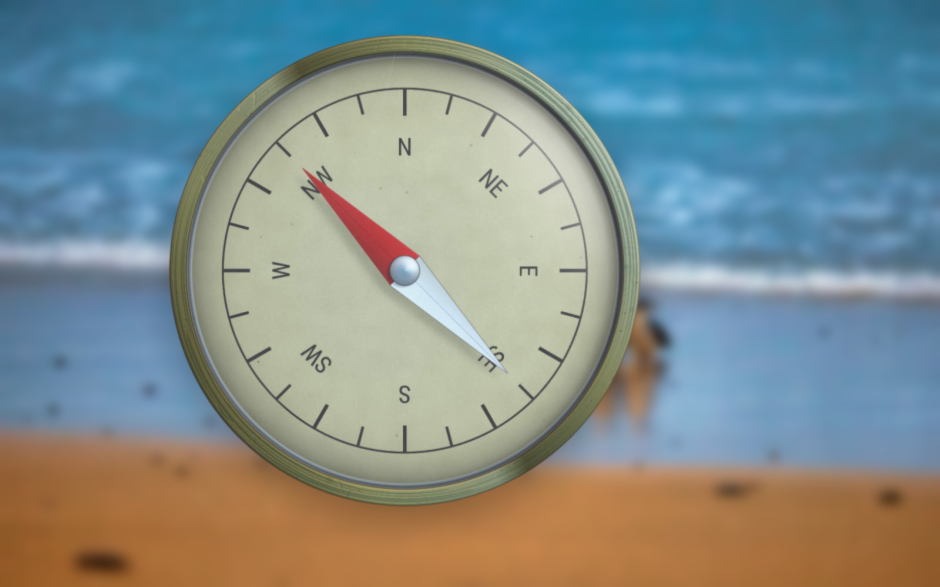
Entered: 315 °
